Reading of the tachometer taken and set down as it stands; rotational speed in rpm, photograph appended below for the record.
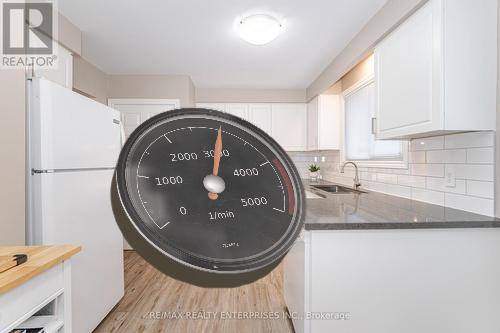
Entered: 3000 rpm
